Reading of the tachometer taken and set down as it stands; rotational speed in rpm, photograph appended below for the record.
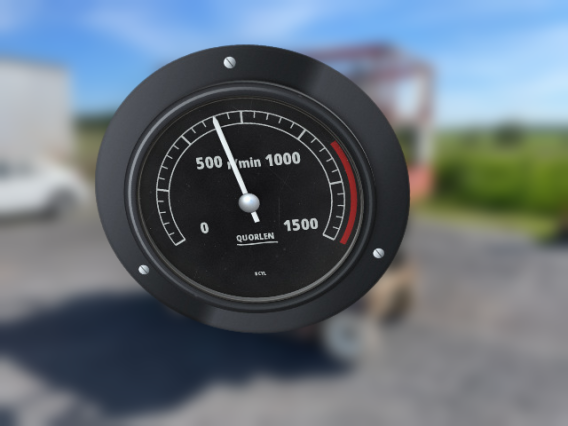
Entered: 650 rpm
